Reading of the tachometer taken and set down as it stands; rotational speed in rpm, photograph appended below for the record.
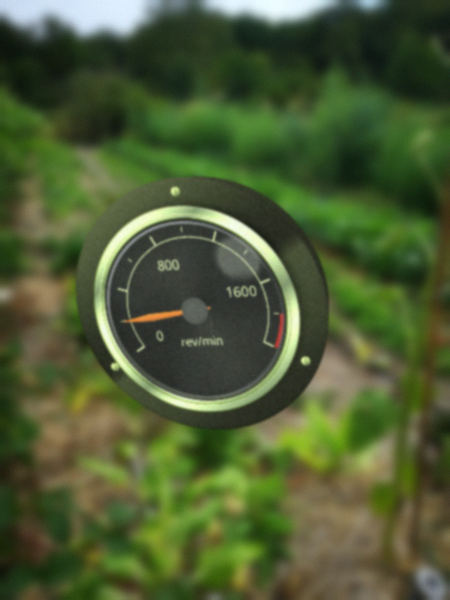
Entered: 200 rpm
